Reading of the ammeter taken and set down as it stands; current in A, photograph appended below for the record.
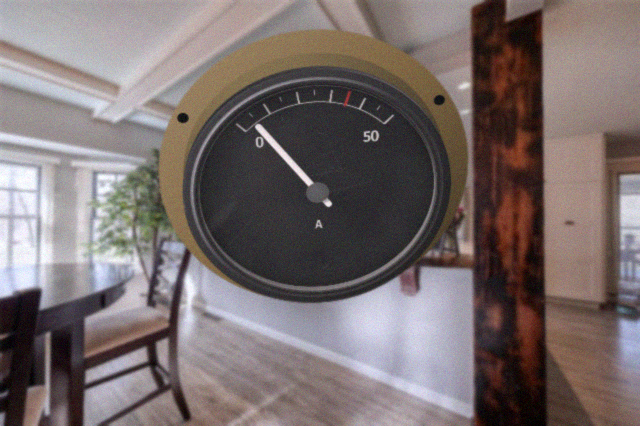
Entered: 5 A
